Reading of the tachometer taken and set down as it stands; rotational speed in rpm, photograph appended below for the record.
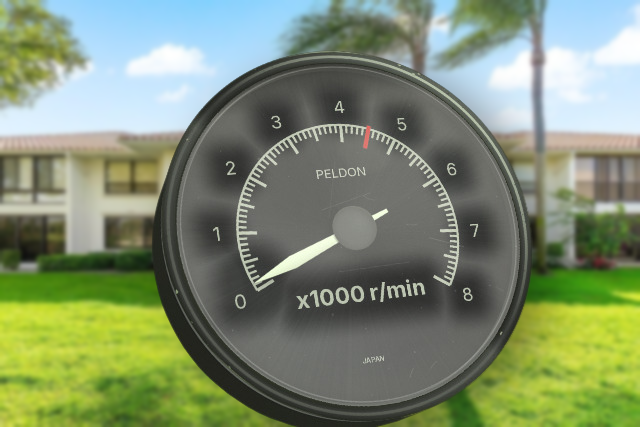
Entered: 100 rpm
